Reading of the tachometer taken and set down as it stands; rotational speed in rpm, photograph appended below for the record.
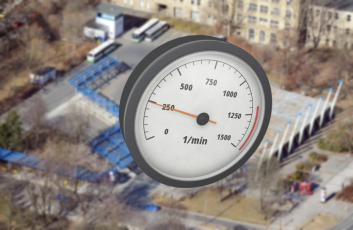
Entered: 250 rpm
